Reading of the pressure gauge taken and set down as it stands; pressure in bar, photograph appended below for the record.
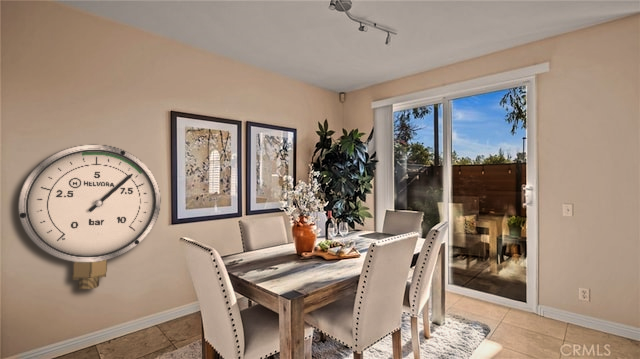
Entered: 6.75 bar
